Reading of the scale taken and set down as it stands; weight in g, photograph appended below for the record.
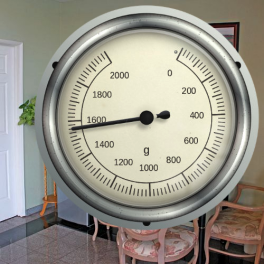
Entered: 1560 g
